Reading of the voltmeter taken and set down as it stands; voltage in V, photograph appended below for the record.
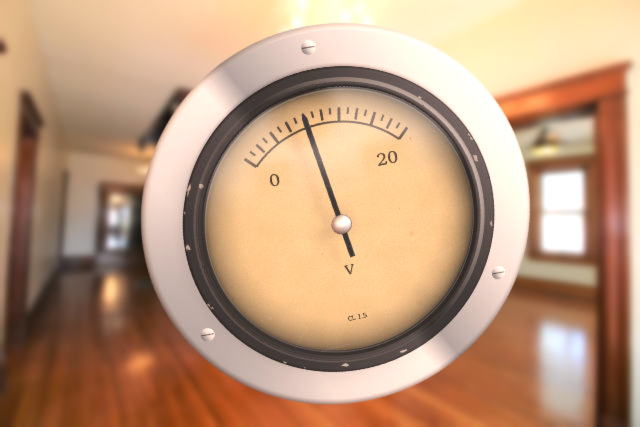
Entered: 8 V
